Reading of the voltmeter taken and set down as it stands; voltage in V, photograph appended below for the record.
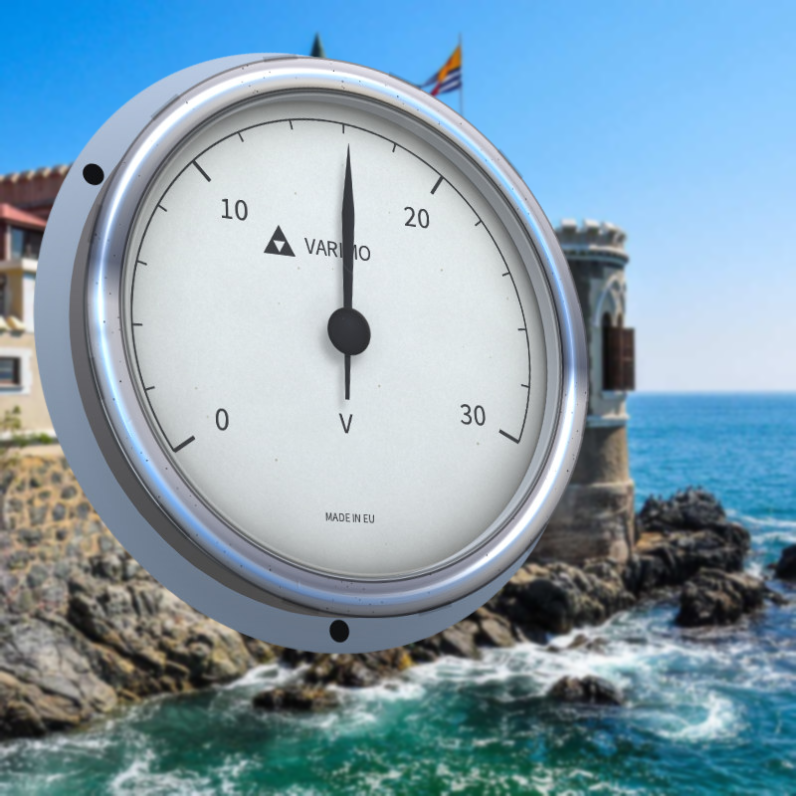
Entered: 16 V
